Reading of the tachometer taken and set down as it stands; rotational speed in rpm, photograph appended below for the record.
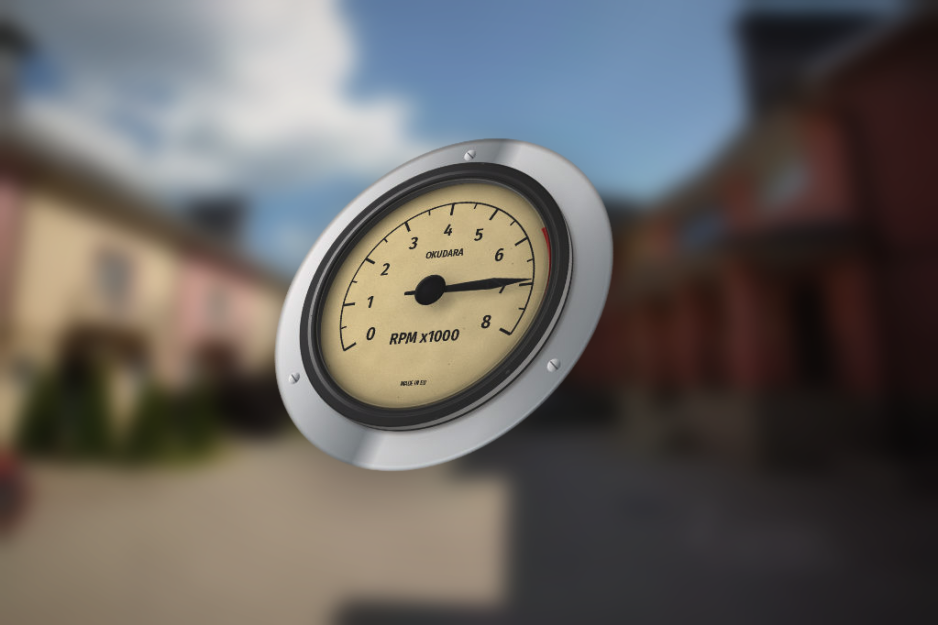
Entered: 7000 rpm
